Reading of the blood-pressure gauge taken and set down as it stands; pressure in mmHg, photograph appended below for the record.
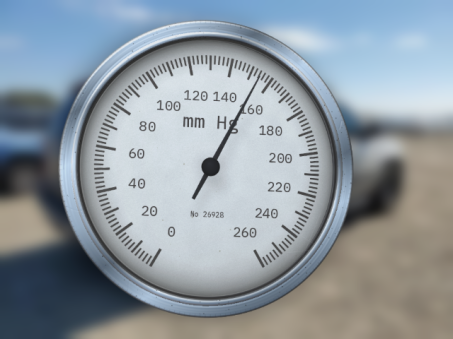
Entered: 154 mmHg
